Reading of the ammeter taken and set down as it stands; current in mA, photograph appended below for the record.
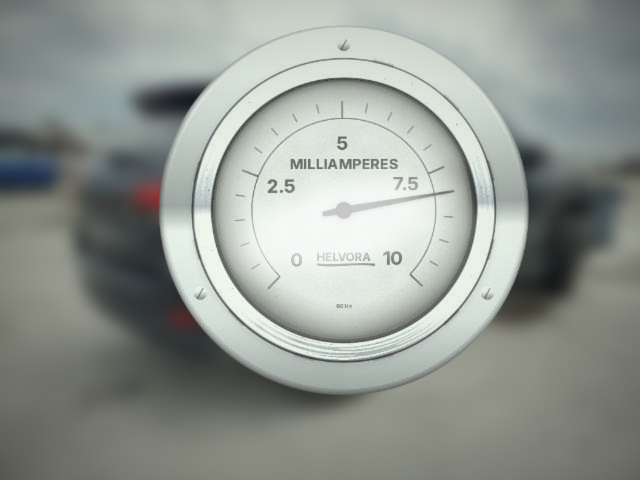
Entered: 8 mA
